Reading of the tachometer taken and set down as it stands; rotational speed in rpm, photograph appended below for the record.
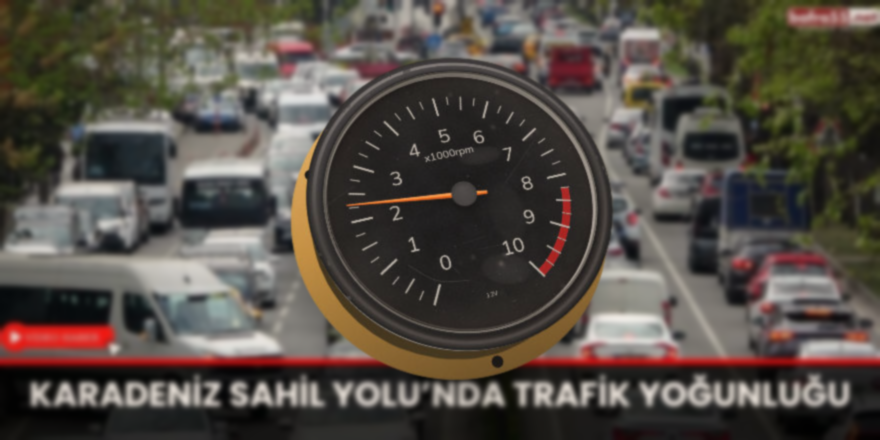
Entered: 2250 rpm
